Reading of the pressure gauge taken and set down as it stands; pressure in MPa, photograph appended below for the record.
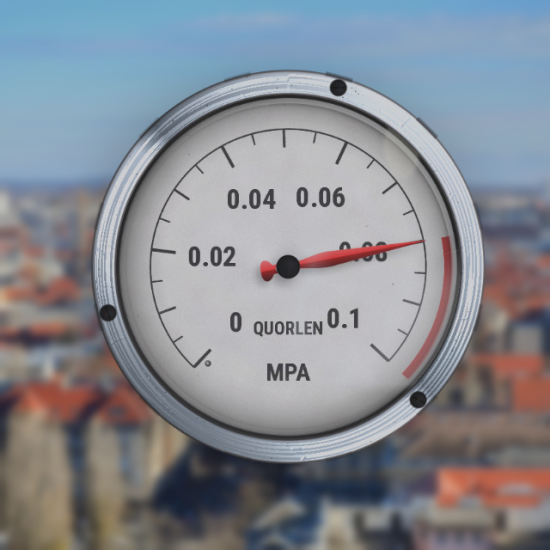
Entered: 0.08 MPa
